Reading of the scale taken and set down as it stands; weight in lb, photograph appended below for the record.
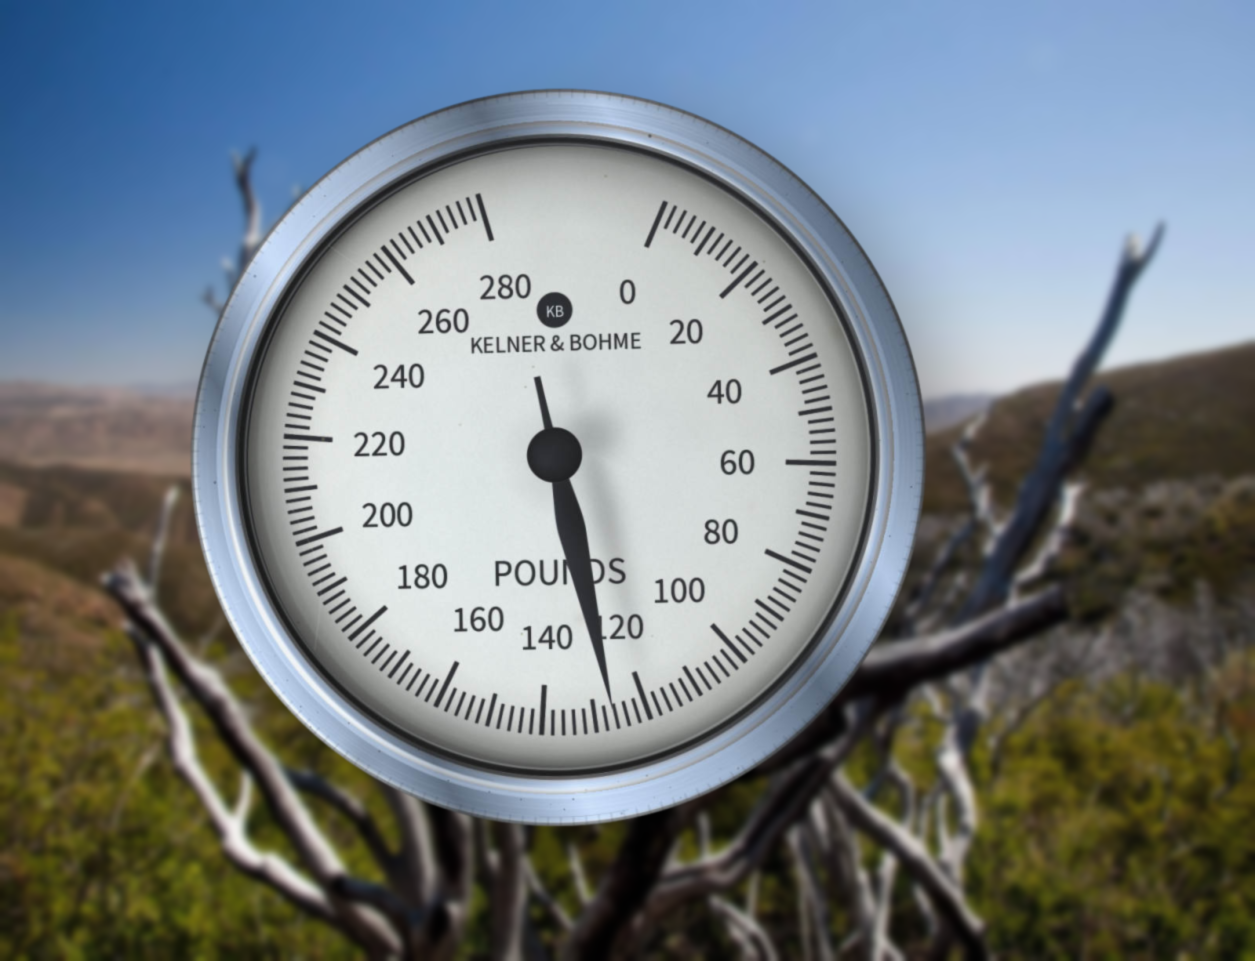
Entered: 126 lb
